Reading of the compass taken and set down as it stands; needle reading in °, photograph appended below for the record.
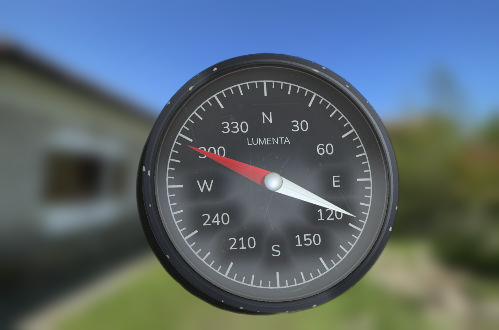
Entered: 295 °
